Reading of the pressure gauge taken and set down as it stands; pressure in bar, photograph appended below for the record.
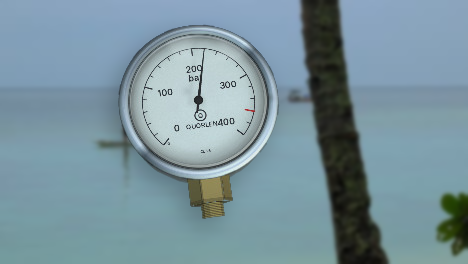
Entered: 220 bar
